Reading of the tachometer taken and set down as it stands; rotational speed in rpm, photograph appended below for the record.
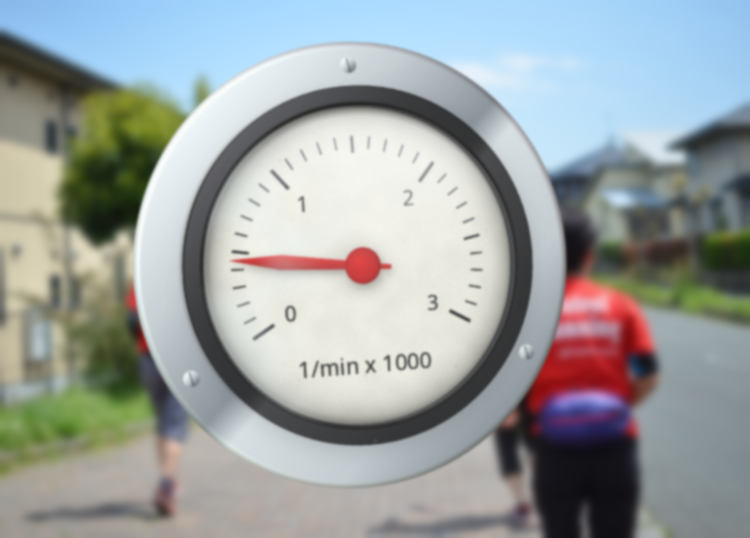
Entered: 450 rpm
